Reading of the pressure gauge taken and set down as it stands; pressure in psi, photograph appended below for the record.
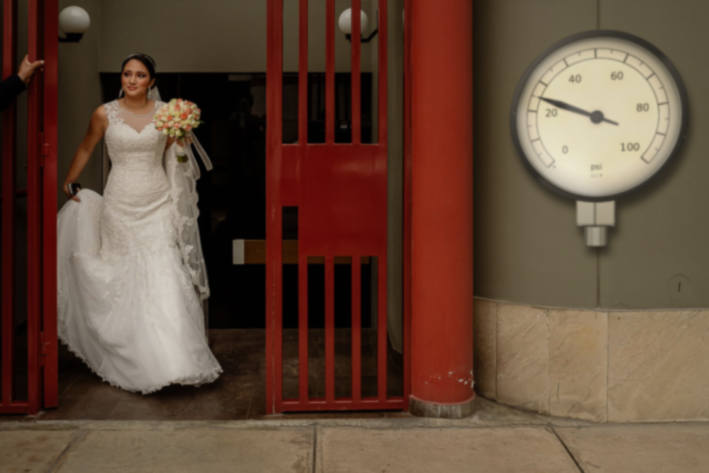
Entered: 25 psi
